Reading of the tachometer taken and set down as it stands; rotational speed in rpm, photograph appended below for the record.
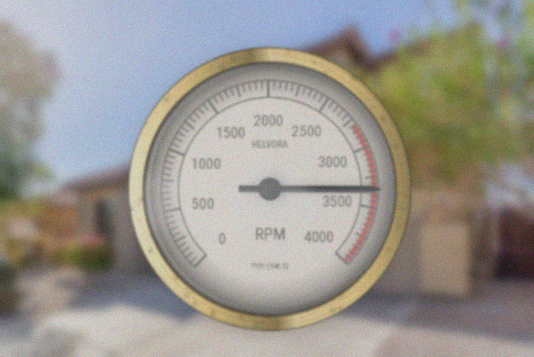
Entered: 3350 rpm
